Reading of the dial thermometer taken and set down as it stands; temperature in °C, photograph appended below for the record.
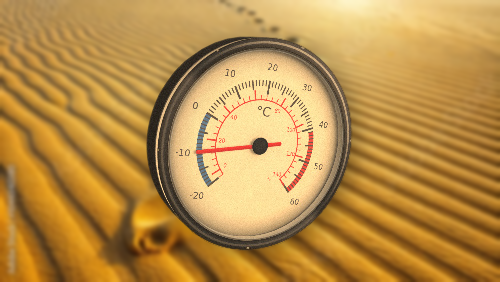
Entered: -10 °C
